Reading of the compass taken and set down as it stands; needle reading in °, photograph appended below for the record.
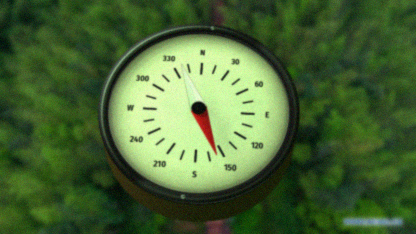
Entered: 157.5 °
